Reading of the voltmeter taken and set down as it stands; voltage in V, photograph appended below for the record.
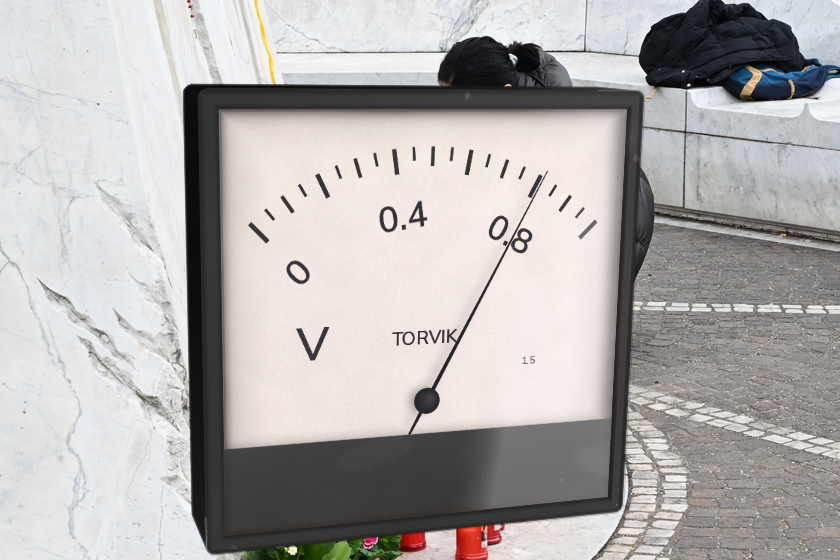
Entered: 0.8 V
